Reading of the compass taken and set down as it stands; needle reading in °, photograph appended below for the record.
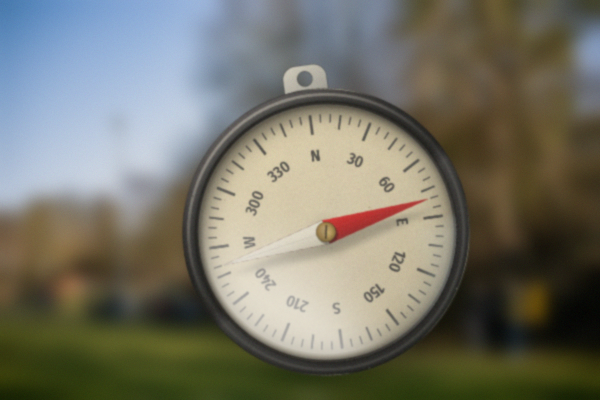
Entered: 80 °
